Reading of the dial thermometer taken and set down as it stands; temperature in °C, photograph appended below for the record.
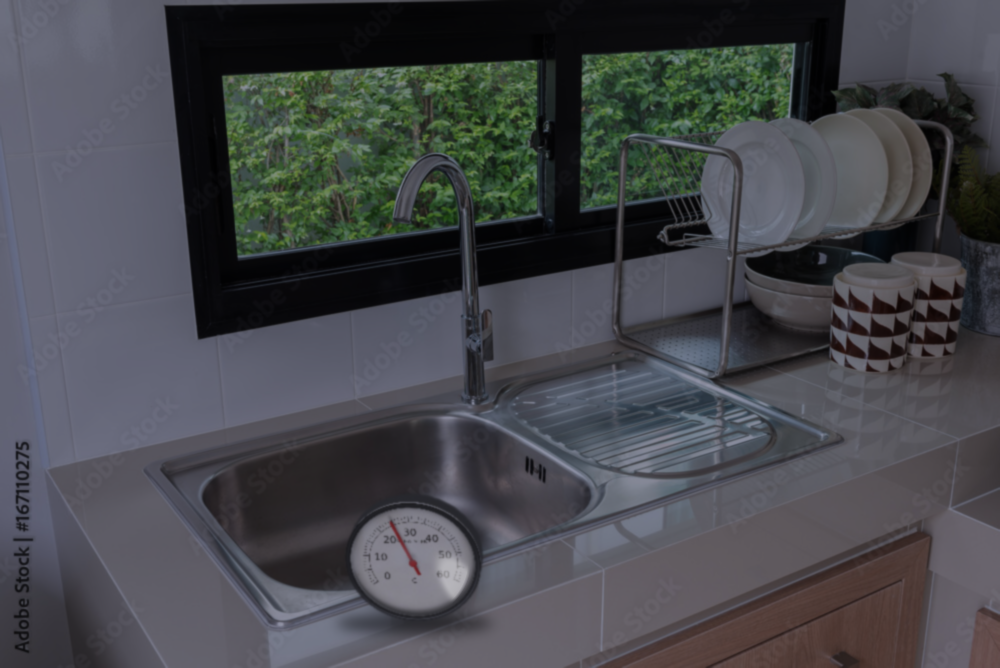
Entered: 25 °C
